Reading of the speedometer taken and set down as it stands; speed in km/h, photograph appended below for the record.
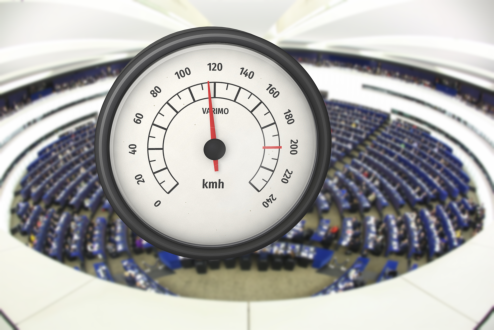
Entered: 115 km/h
